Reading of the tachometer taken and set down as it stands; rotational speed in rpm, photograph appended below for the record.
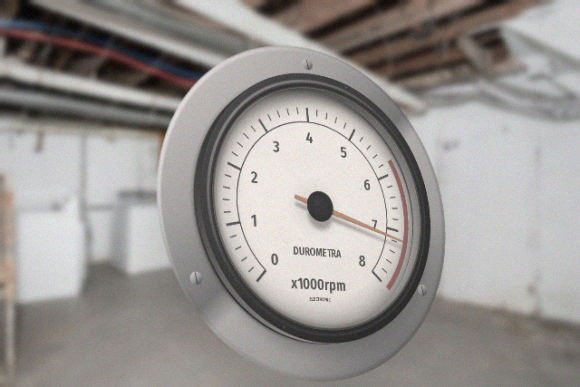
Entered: 7200 rpm
